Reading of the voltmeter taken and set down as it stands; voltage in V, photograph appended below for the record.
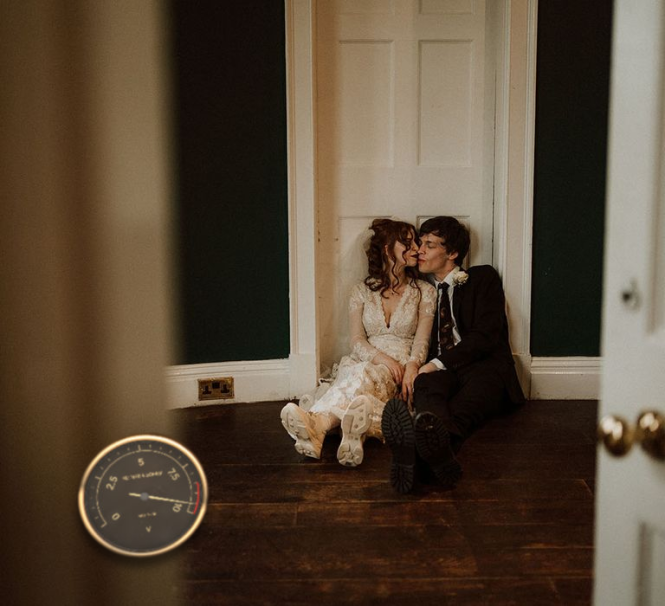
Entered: 9.5 V
